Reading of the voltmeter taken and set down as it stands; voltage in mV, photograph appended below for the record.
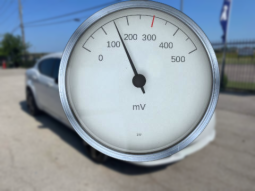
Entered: 150 mV
